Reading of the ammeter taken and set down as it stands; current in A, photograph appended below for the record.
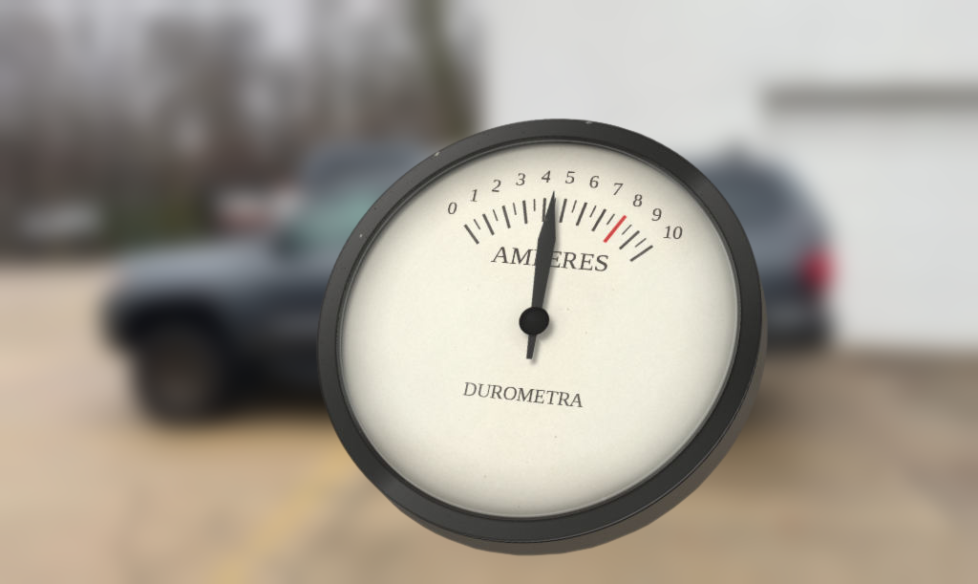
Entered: 4.5 A
